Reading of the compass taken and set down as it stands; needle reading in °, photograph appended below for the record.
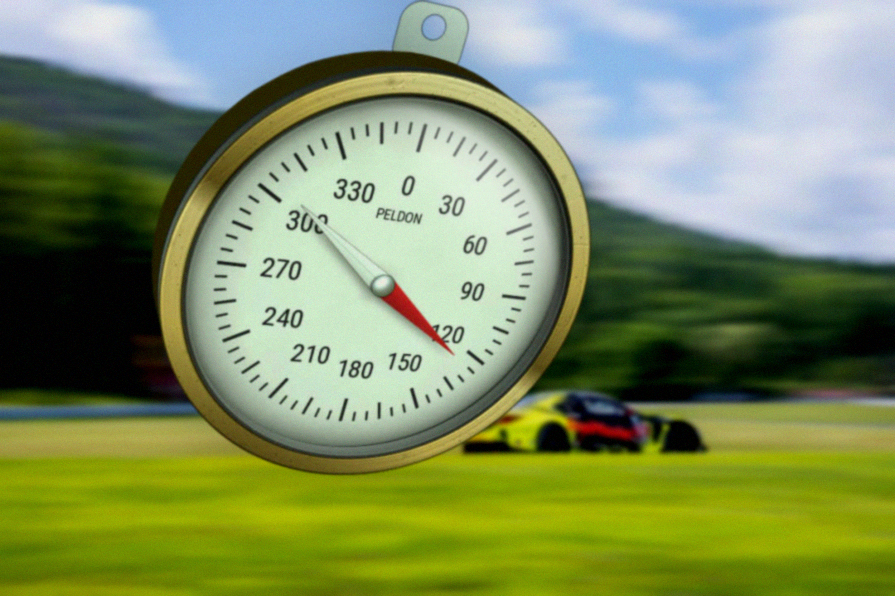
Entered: 125 °
